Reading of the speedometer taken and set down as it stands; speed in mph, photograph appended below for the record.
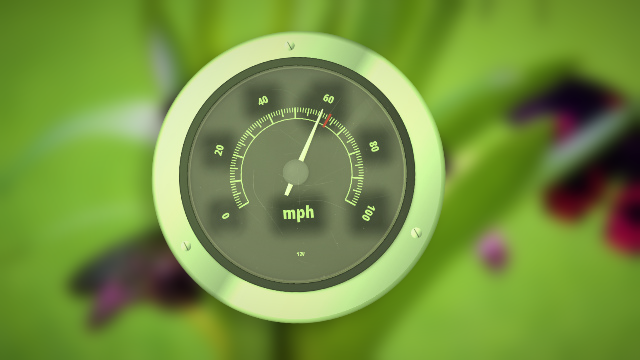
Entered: 60 mph
